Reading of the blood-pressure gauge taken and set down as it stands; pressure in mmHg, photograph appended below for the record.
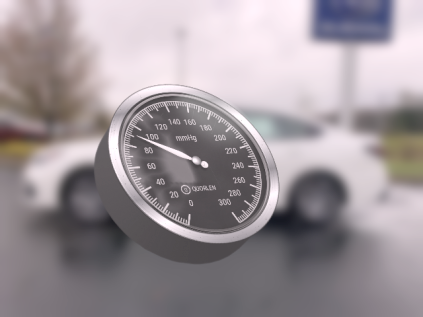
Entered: 90 mmHg
